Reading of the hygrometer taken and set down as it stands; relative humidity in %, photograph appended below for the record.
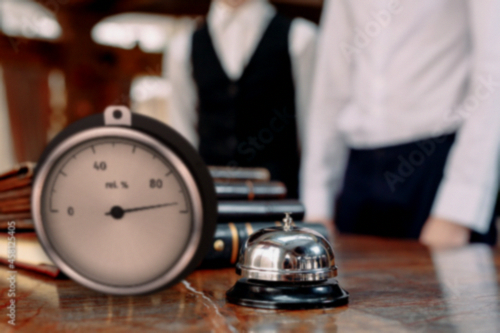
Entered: 95 %
